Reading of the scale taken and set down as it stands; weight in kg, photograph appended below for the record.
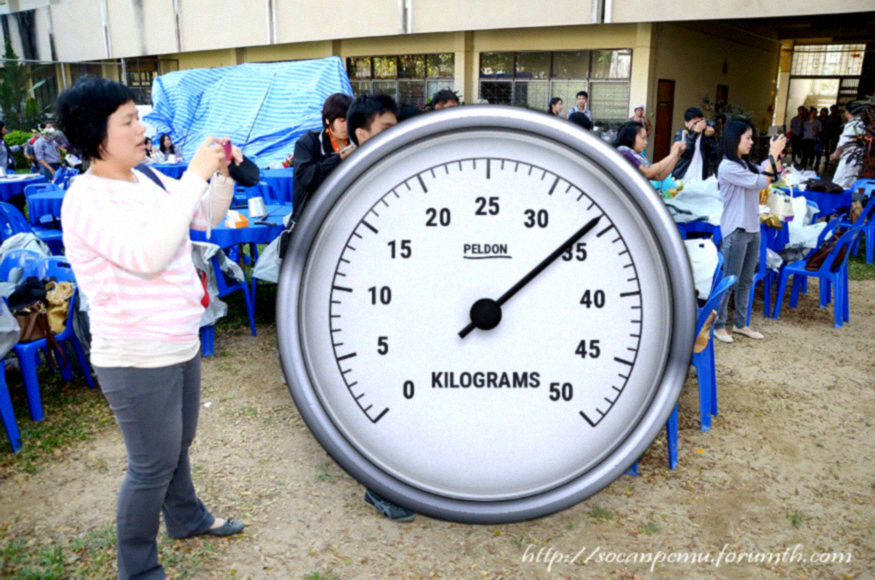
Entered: 34 kg
